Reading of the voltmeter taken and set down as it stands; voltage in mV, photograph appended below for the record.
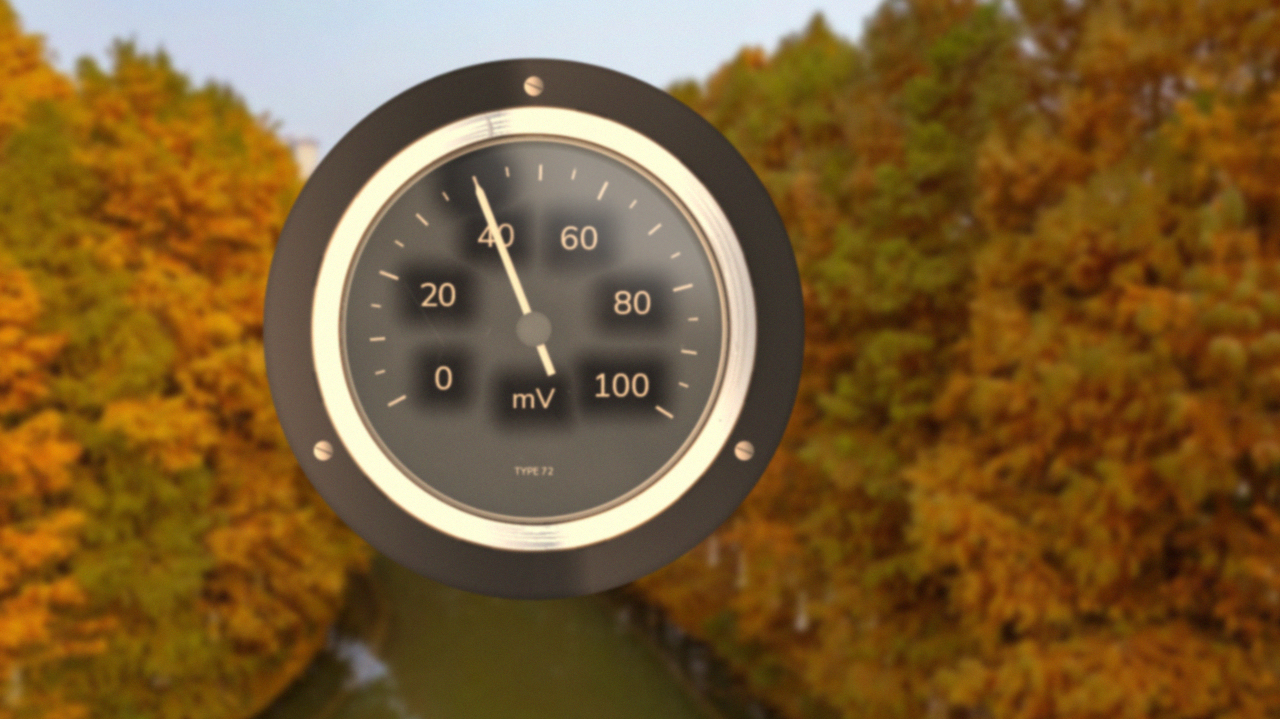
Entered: 40 mV
